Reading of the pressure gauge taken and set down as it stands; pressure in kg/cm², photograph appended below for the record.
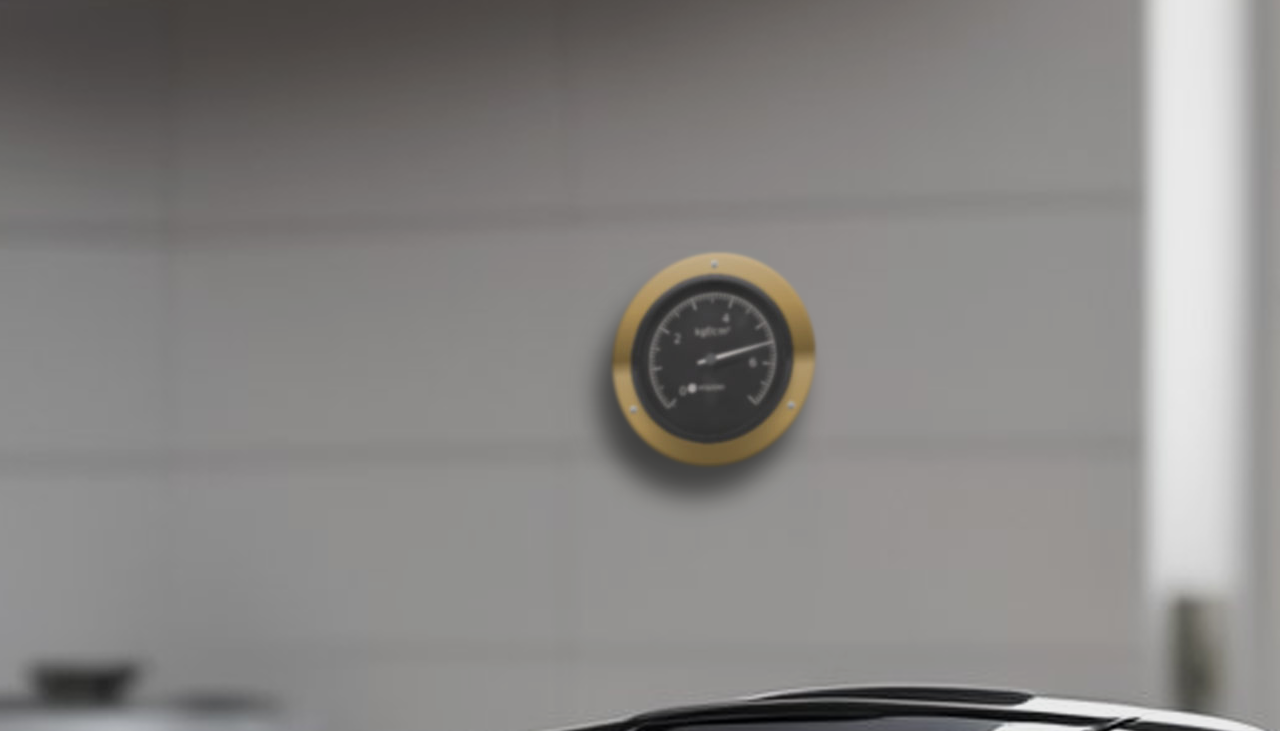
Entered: 5.5 kg/cm²
